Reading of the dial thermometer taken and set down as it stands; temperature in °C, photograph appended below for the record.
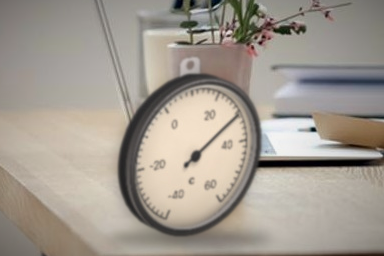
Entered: 30 °C
